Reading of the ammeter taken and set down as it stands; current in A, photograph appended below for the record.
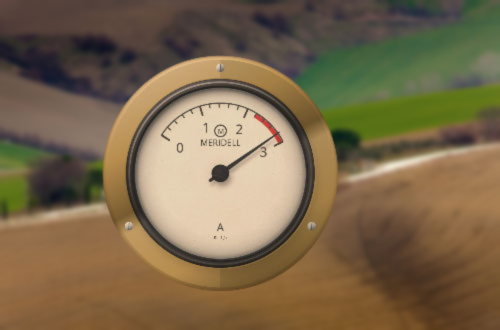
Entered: 2.8 A
